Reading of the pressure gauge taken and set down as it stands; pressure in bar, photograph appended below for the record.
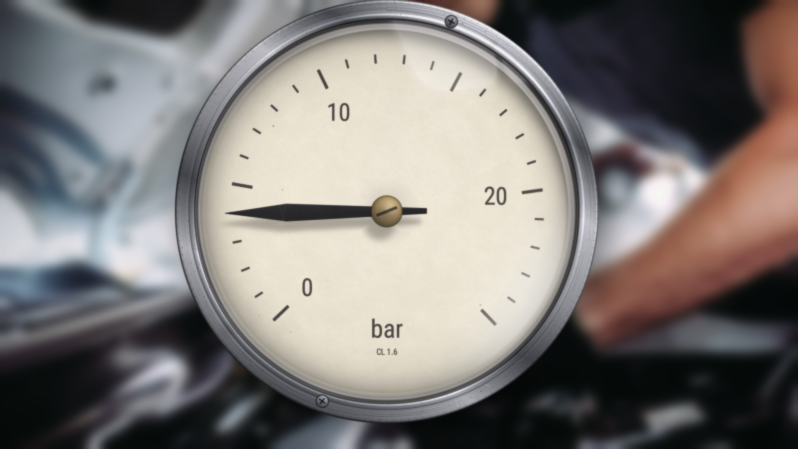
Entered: 4 bar
